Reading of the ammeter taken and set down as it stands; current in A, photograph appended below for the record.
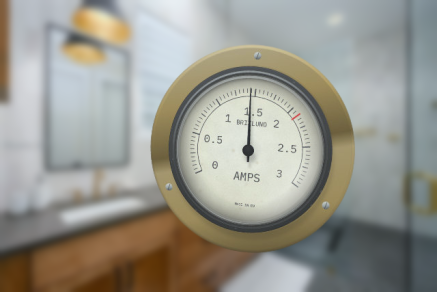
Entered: 1.45 A
